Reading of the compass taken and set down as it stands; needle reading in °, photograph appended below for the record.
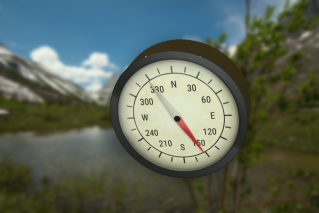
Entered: 150 °
